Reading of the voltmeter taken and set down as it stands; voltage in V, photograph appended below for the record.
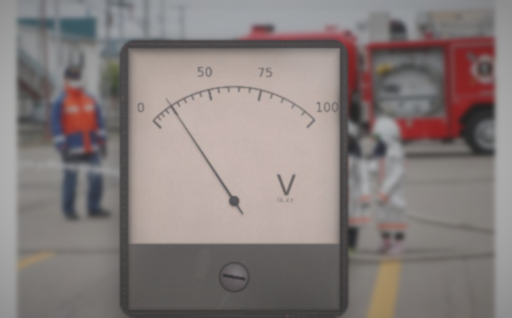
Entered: 25 V
